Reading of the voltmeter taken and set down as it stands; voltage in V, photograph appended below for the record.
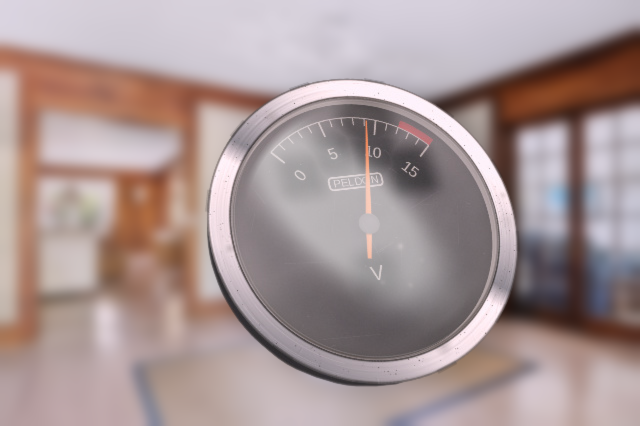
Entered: 9 V
